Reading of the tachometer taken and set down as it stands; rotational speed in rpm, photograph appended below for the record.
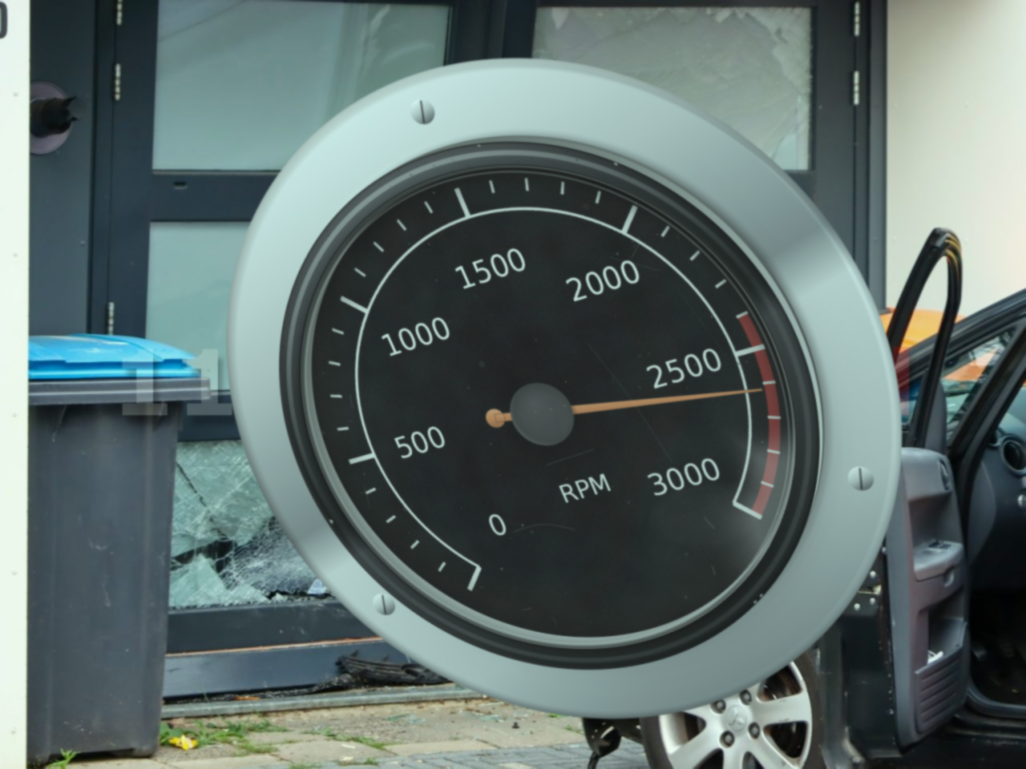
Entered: 2600 rpm
